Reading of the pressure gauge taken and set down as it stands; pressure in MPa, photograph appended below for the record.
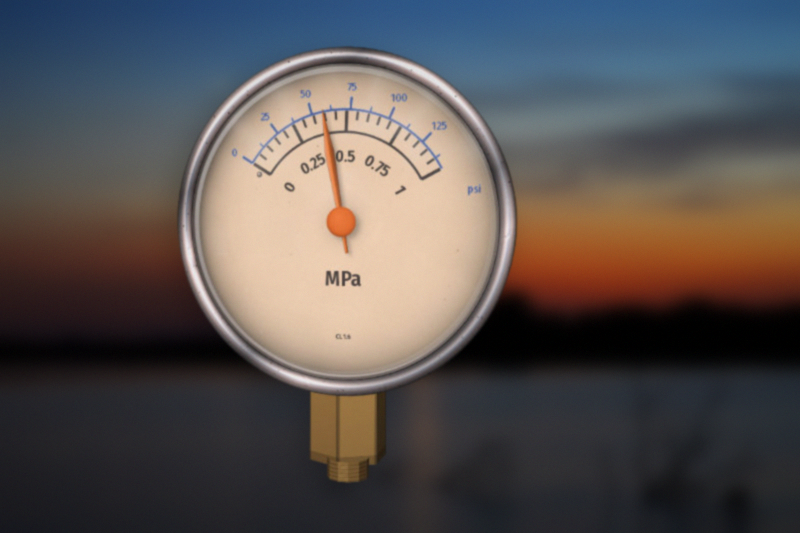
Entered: 0.4 MPa
